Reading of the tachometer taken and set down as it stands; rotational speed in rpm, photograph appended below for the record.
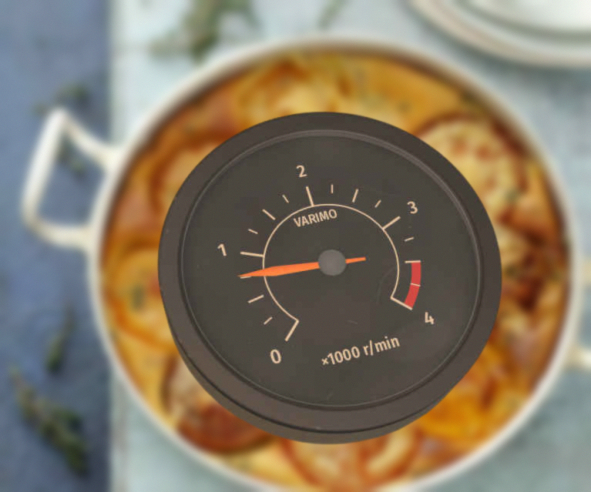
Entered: 750 rpm
